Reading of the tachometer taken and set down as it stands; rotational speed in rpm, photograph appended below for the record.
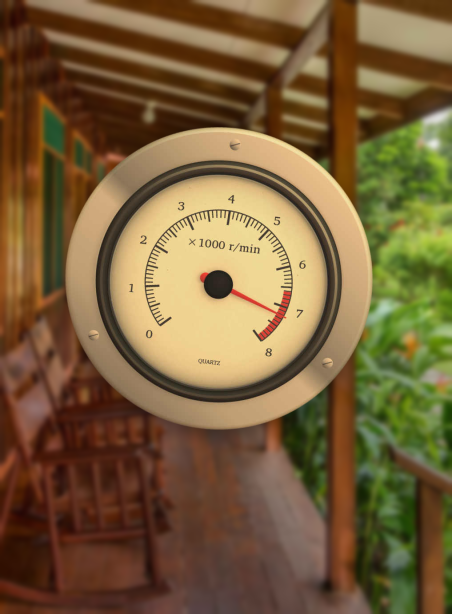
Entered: 7200 rpm
